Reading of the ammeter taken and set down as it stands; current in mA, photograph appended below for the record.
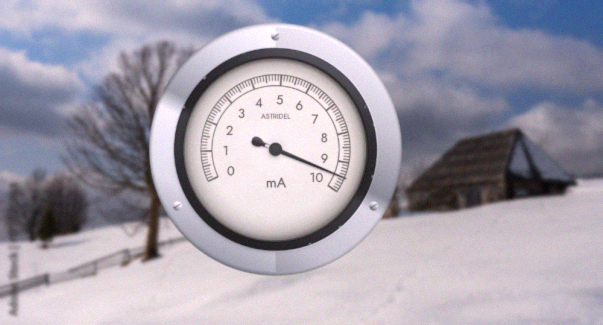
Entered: 9.5 mA
